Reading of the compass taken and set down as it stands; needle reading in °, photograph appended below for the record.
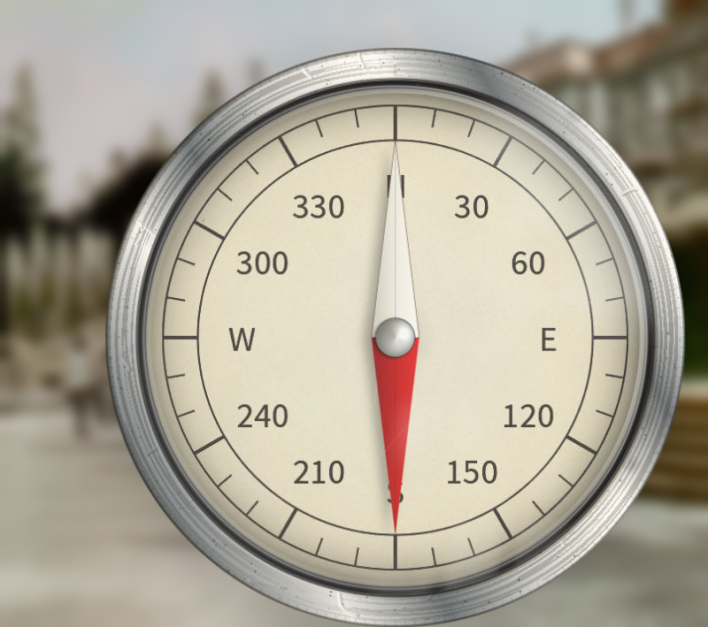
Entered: 180 °
